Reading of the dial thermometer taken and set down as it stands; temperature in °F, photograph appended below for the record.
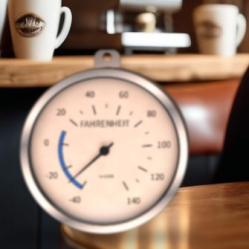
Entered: -30 °F
